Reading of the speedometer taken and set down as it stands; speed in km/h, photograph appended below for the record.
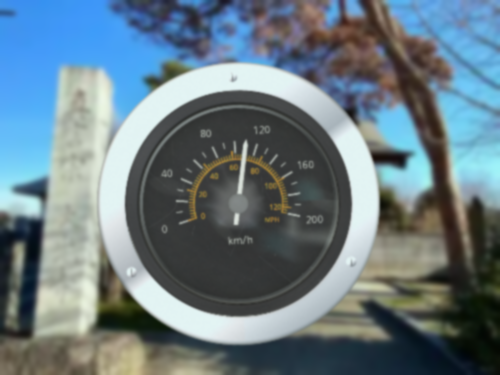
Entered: 110 km/h
